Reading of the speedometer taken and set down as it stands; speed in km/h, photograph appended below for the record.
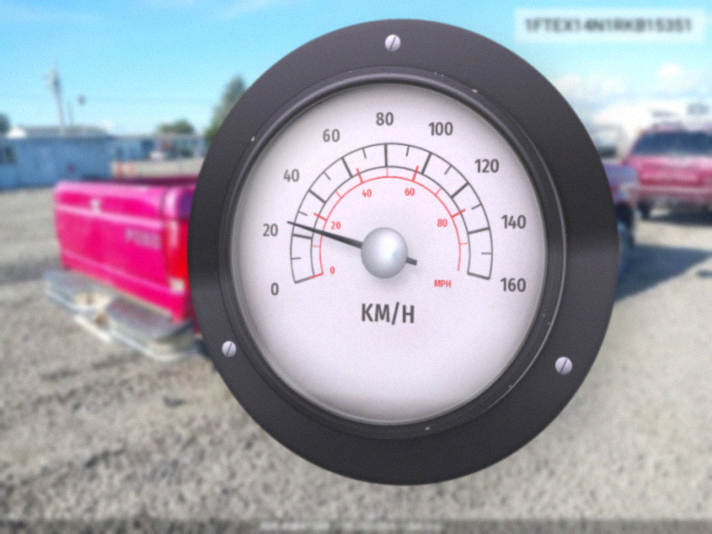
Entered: 25 km/h
